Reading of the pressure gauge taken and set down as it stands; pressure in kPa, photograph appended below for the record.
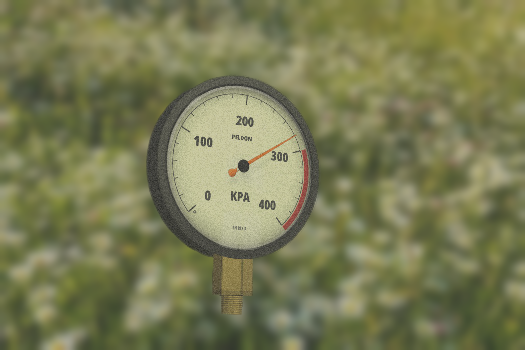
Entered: 280 kPa
